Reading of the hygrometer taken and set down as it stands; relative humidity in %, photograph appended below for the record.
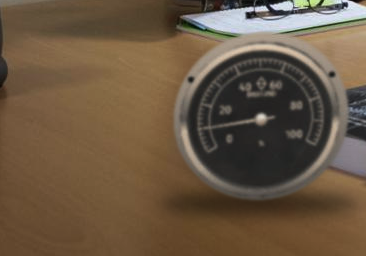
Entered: 10 %
